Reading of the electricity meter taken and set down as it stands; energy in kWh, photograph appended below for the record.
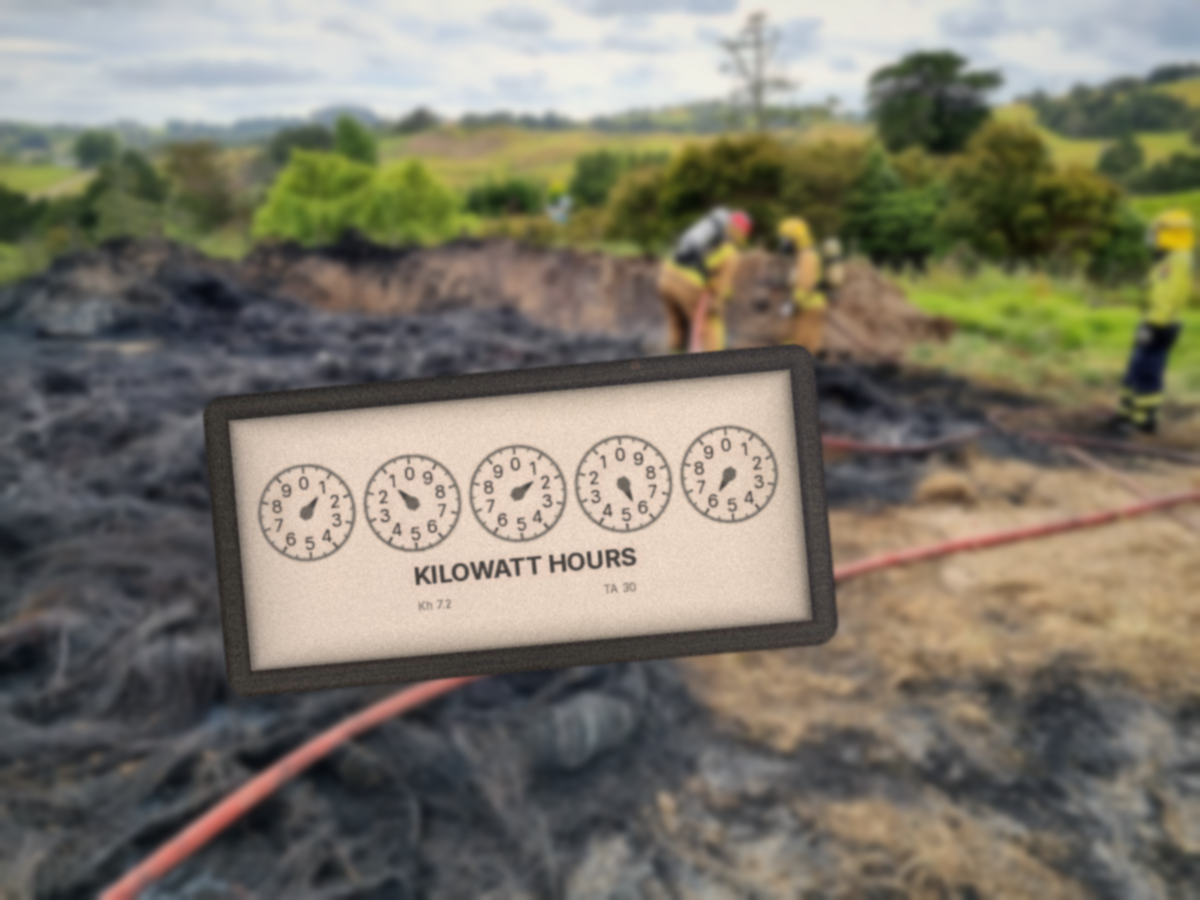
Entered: 11156 kWh
